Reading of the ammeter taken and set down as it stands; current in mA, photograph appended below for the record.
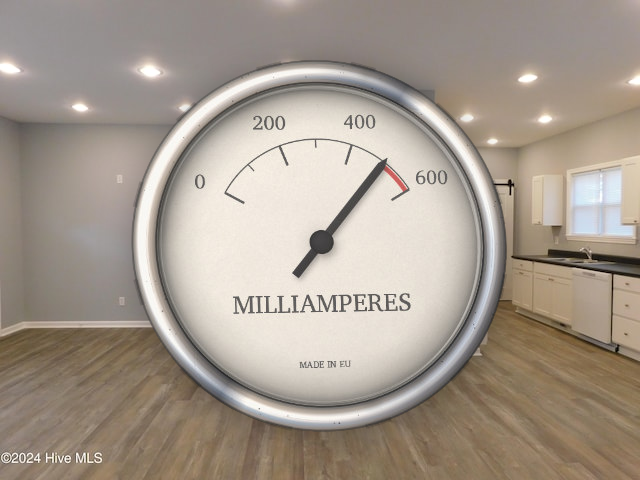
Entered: 500 mA
